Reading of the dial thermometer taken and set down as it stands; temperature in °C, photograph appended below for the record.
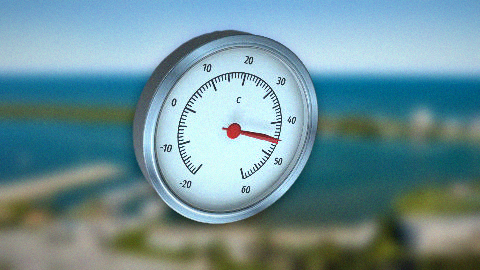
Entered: 45 °C
